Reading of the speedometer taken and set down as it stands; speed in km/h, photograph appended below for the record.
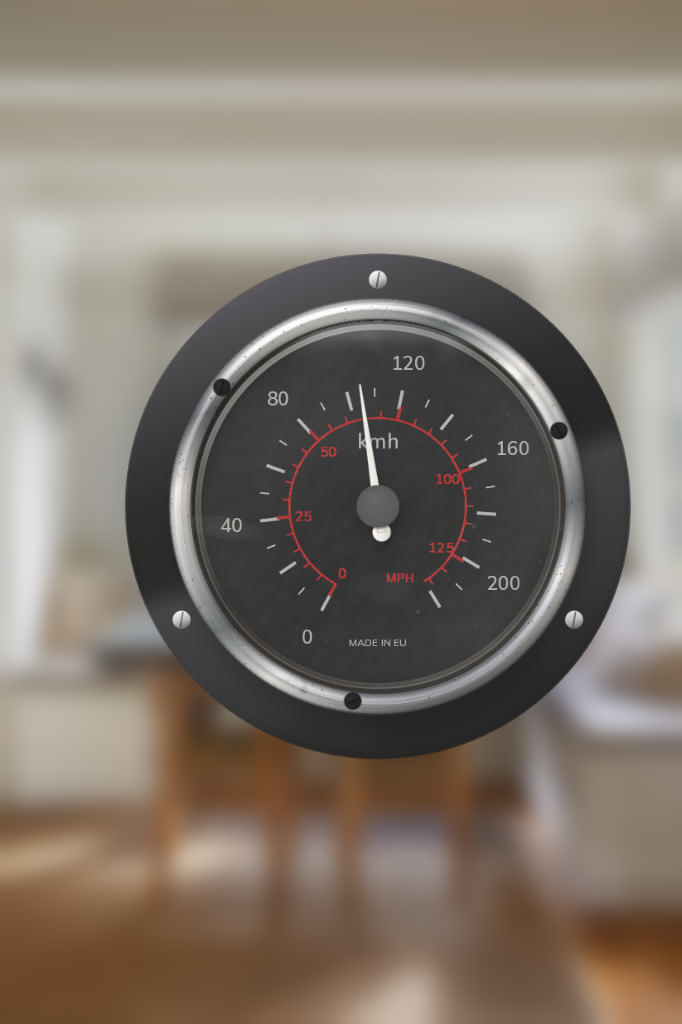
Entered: 105 km/h
